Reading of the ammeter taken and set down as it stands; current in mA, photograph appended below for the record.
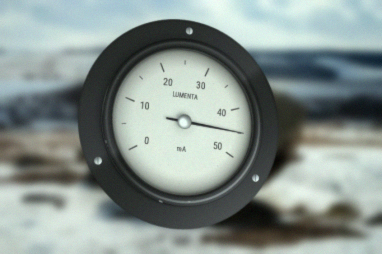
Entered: 45 mA
